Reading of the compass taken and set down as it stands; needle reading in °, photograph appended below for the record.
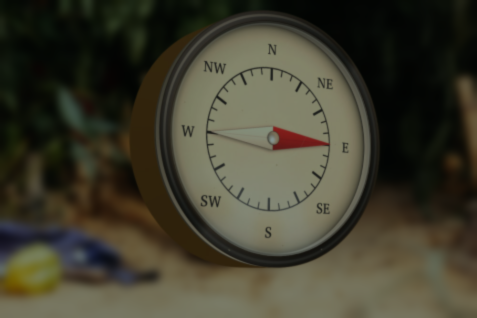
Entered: 90 °
